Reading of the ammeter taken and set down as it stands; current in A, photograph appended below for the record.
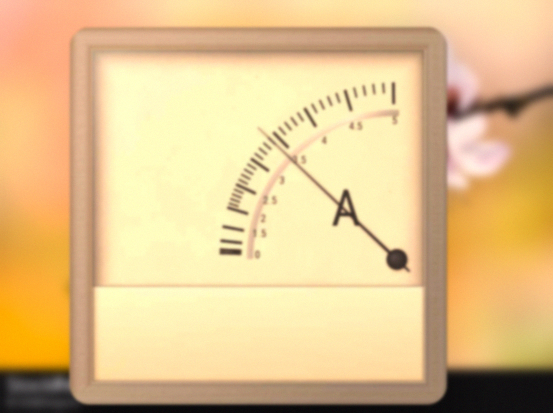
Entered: 3.4 A
